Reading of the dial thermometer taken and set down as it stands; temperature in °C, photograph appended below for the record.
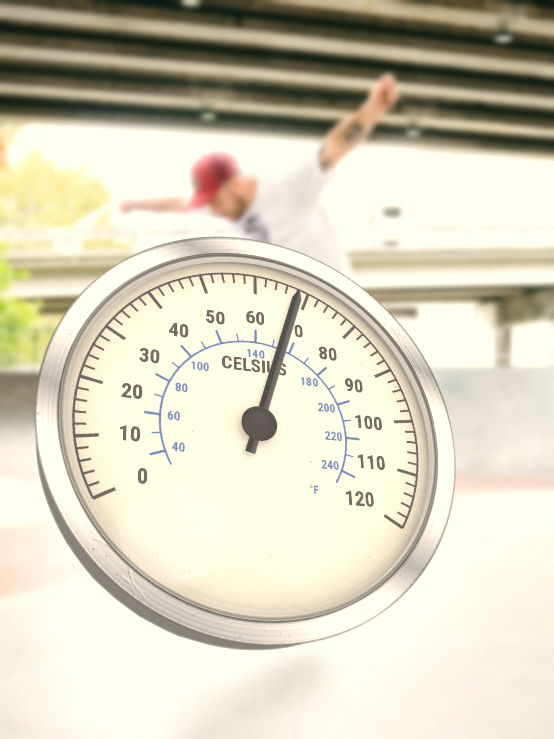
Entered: 68 °C
